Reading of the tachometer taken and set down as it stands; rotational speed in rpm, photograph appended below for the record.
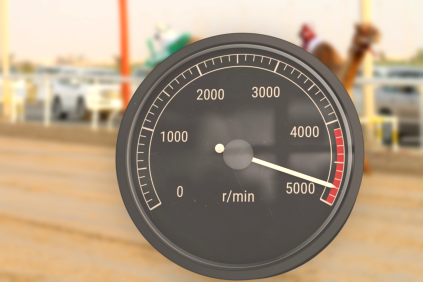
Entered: 4800 rpm
